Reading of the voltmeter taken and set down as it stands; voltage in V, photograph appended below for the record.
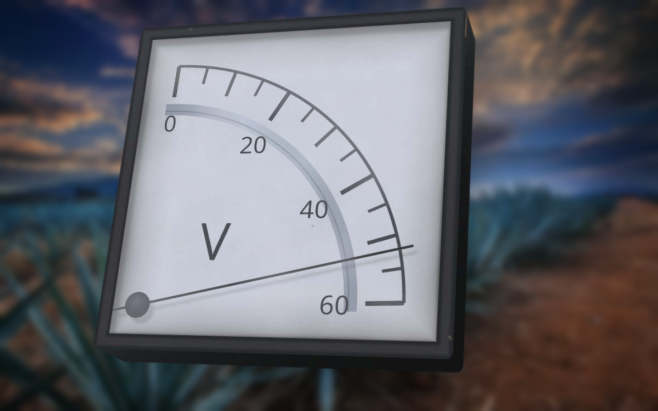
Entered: 52.5 V
